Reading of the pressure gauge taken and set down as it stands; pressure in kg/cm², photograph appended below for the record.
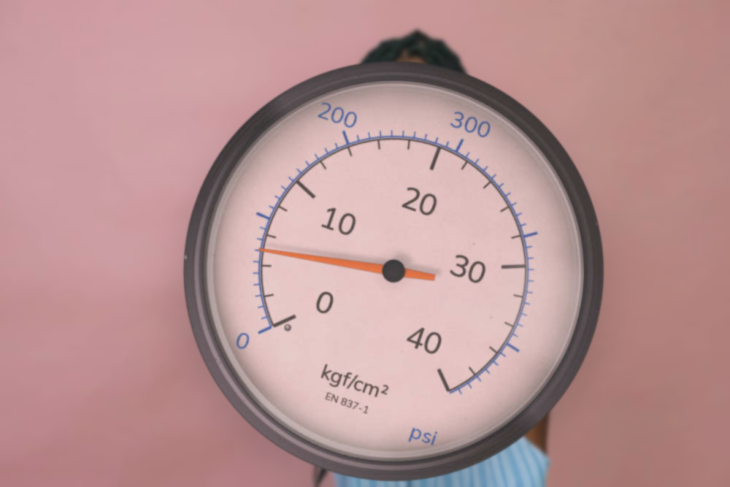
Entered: 5 kg/cm²
